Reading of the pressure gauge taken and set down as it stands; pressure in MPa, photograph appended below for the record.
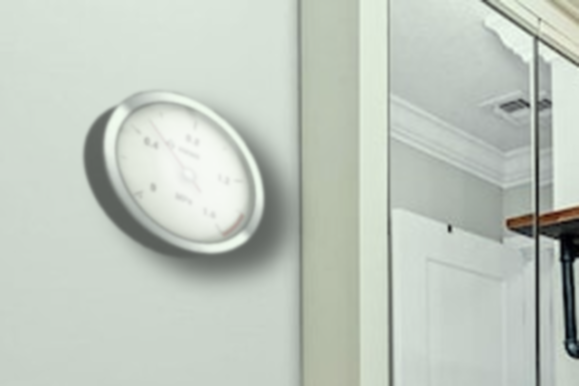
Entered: 0.5 MPa
